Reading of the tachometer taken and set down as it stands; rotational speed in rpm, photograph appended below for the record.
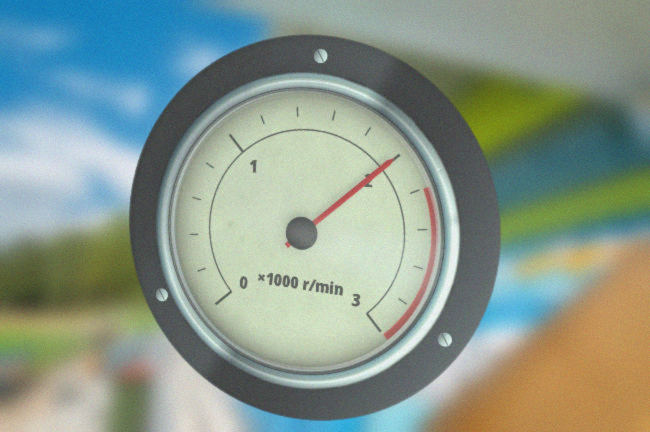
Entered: 2000 rpm
